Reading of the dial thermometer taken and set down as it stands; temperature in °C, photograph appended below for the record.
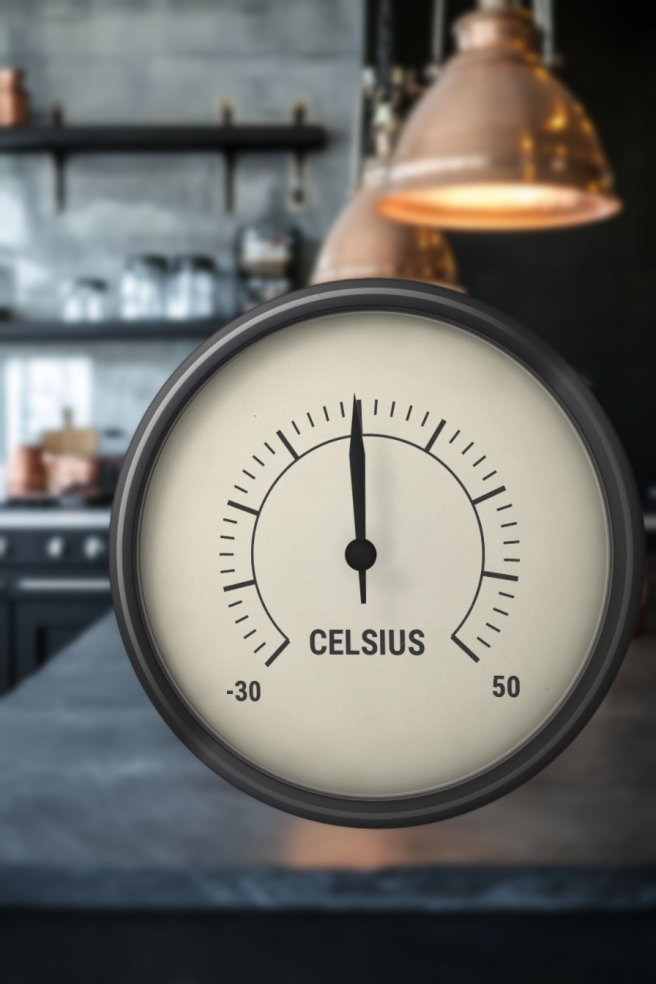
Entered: 10 °C
